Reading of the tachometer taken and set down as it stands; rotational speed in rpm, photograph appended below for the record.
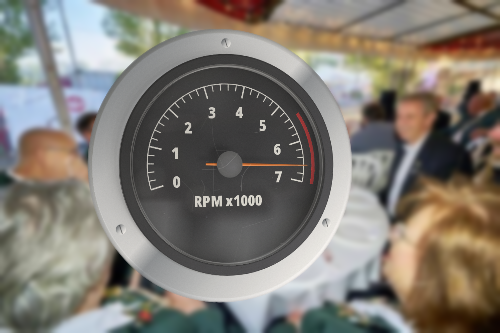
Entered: 6600 rpm
